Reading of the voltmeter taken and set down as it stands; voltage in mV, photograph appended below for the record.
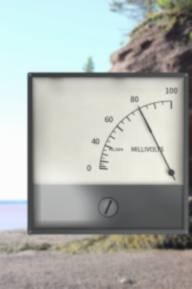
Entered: 80 mV
